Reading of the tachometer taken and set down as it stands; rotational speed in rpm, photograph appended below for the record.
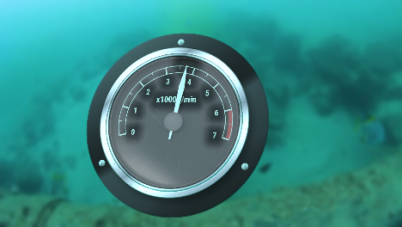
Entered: 3750 rpm
